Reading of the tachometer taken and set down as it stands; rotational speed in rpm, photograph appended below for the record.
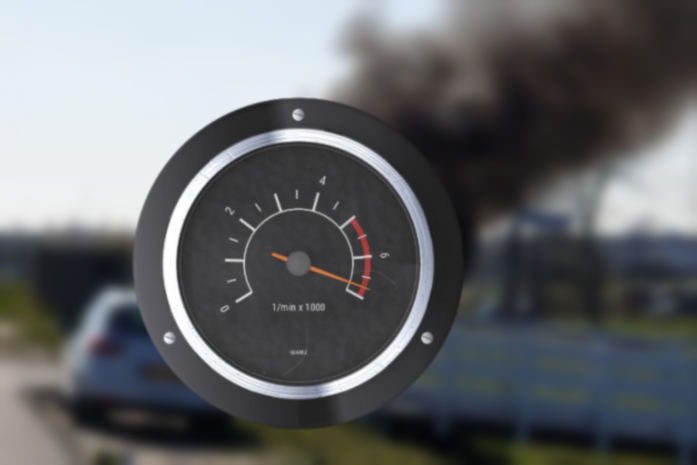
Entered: 6750 rpm
